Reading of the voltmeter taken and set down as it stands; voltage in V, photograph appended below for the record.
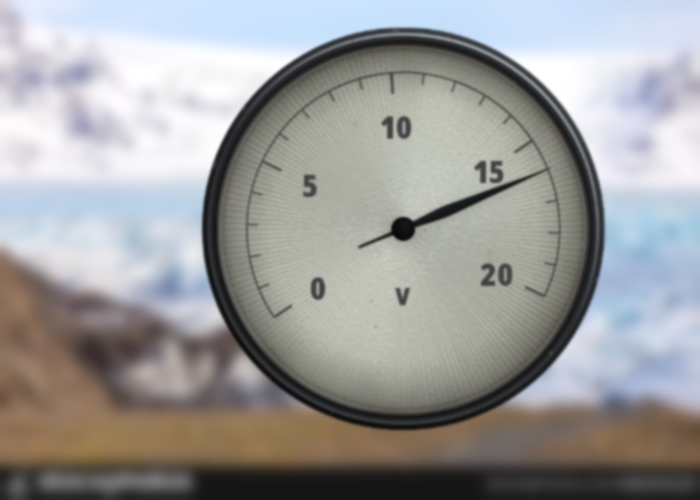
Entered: 16 V
